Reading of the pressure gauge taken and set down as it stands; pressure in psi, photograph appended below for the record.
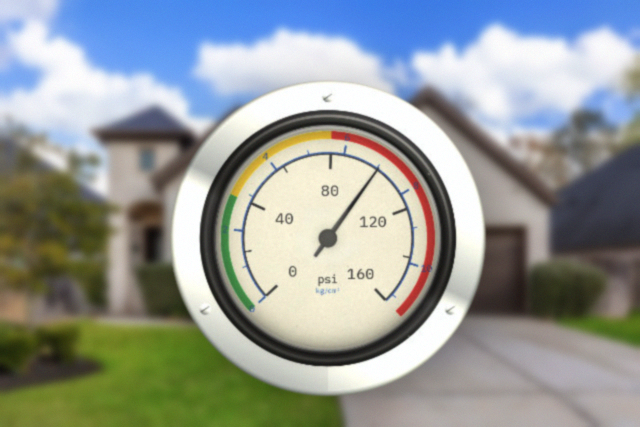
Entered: 100 psi
